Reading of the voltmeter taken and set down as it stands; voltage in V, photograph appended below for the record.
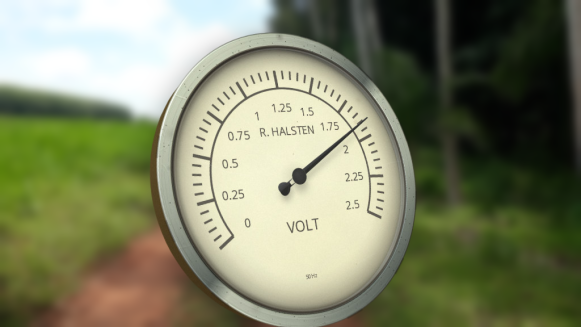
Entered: 1.9 V
